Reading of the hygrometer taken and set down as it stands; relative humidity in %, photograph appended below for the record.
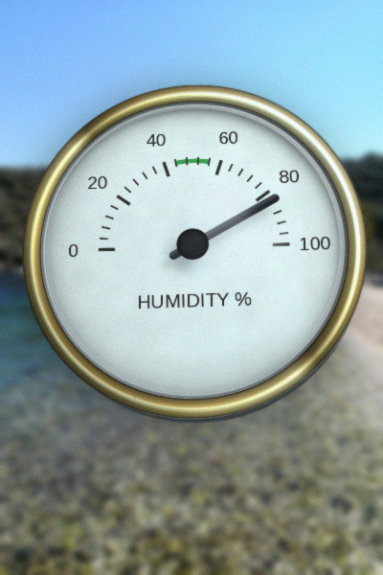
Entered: 84 %
